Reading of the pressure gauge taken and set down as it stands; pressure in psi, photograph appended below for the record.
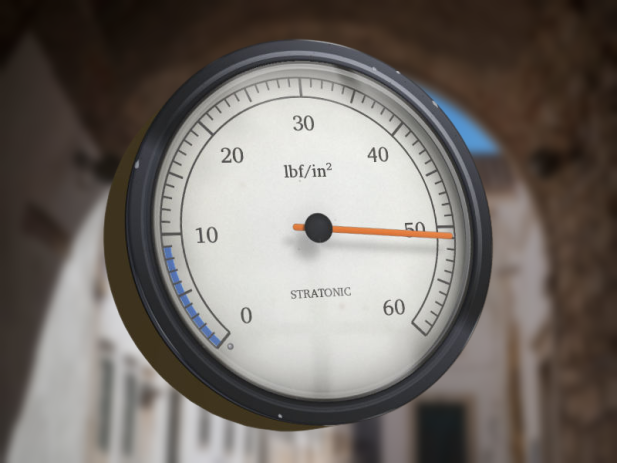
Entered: 51 psi
